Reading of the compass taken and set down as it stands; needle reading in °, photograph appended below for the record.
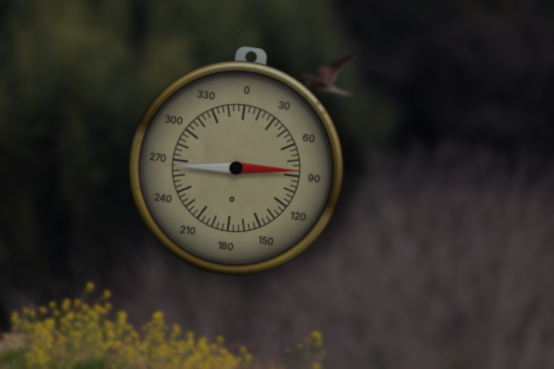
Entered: 85 °
